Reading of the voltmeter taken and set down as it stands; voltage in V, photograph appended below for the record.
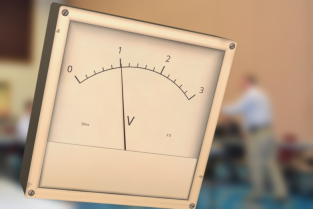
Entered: 1 V
